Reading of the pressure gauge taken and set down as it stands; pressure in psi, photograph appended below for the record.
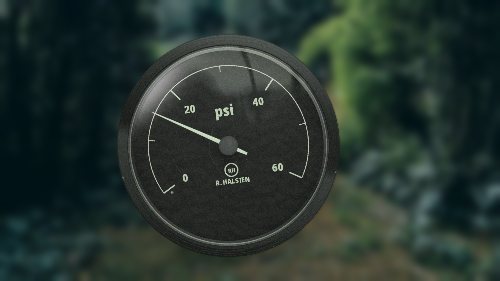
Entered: 15 psi
